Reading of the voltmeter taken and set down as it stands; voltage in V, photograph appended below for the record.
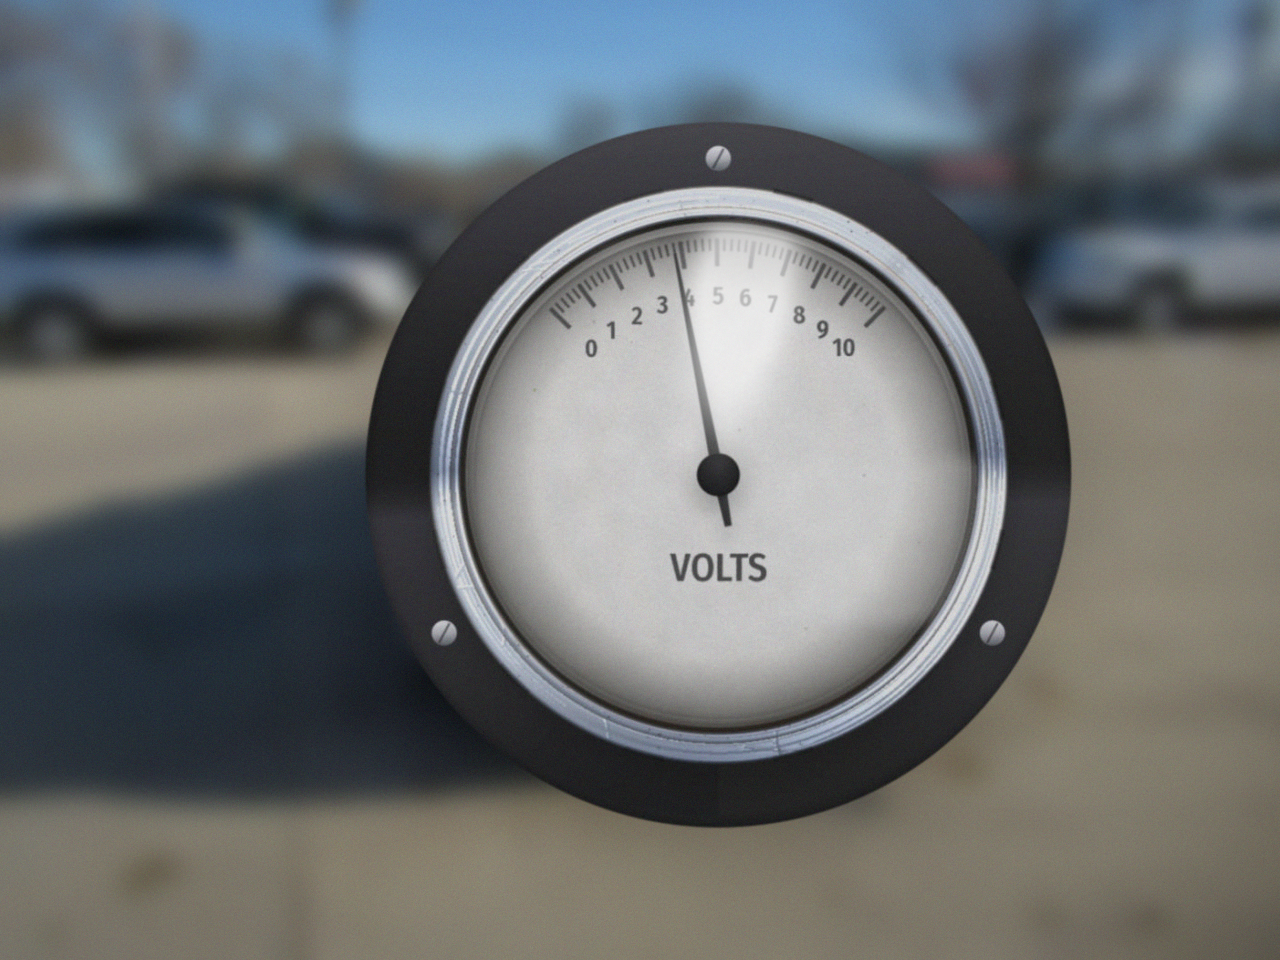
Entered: 3.8 V
